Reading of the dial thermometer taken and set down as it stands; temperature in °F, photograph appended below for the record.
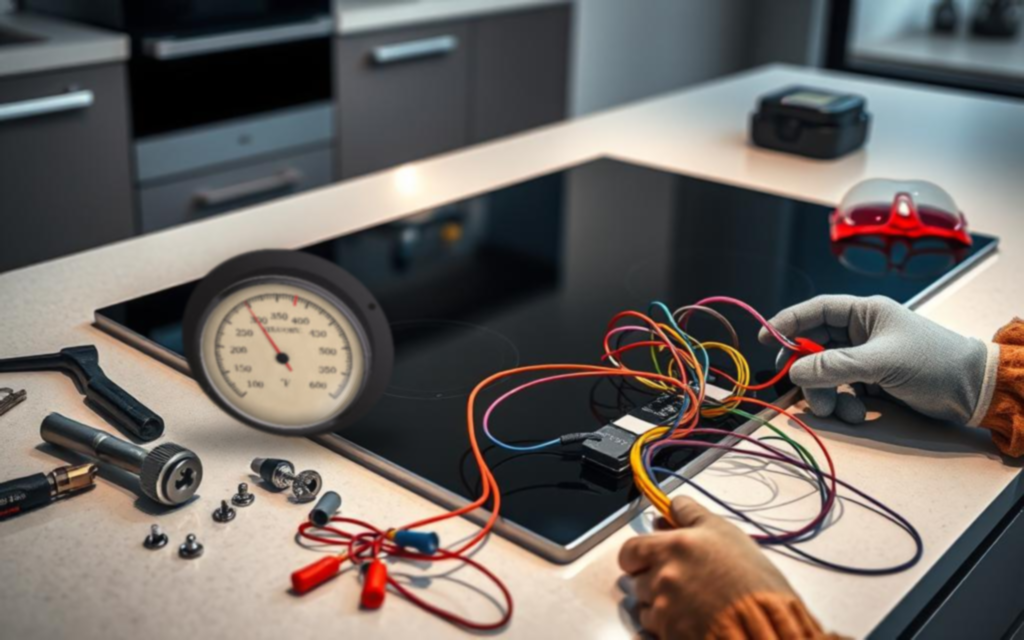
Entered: 300 °F
